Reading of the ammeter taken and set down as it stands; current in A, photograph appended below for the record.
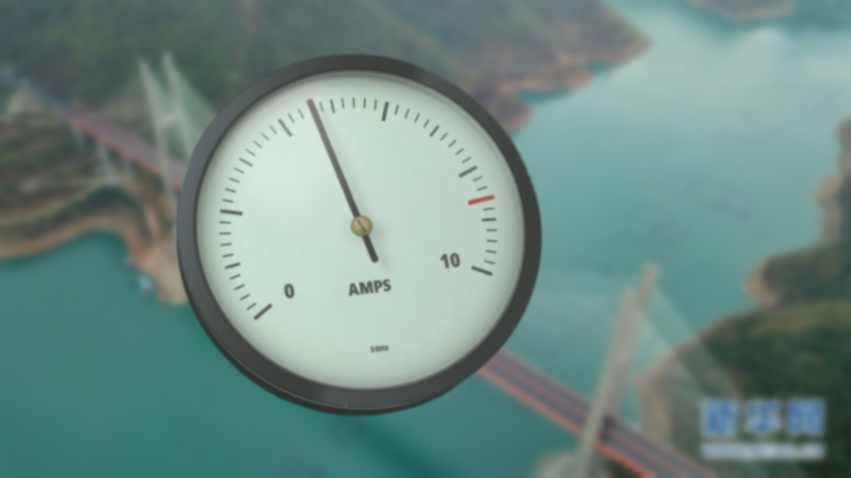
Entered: 4.6 A
